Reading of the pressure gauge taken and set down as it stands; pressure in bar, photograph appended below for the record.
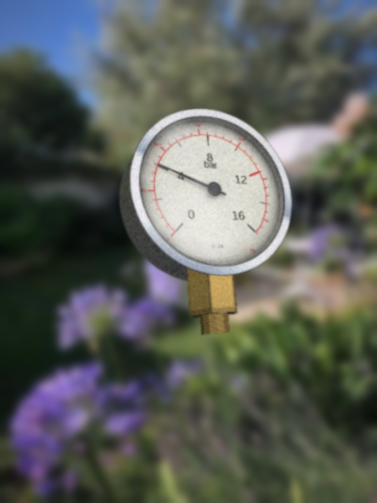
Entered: 4 bar
